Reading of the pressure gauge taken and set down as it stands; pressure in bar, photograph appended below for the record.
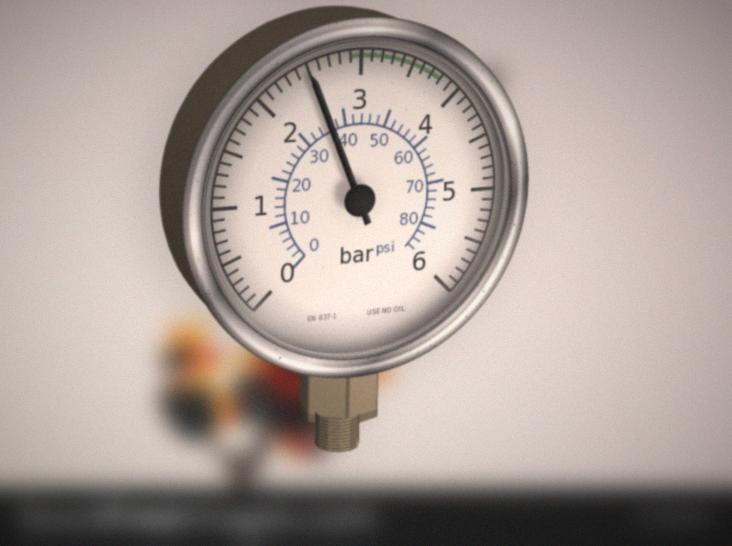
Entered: 2.5 bar
